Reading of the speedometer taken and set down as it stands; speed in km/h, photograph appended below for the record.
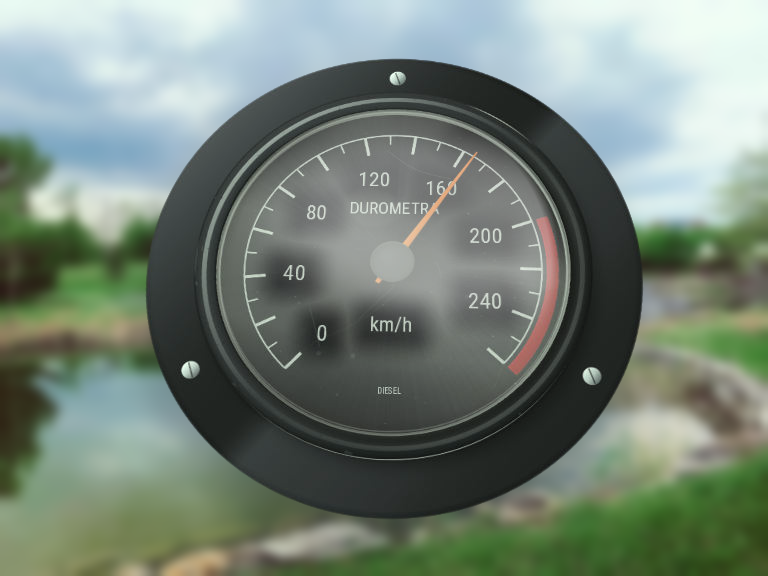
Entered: 165 km/h
